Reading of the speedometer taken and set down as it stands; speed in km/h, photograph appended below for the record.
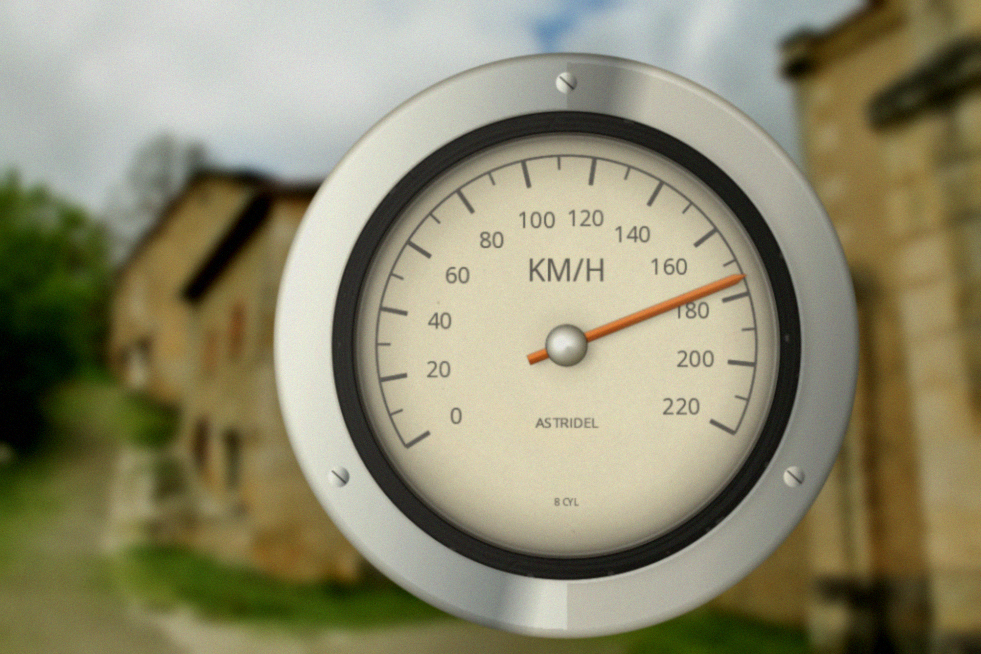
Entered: 175 km/h
